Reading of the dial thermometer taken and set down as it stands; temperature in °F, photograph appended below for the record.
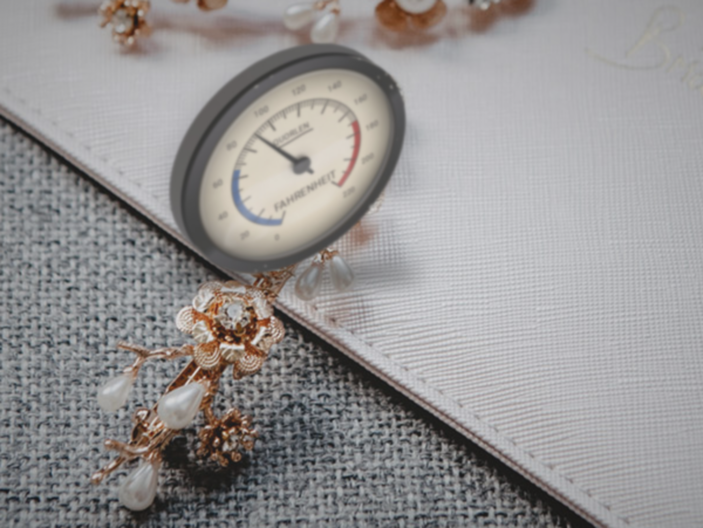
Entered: 90 °F
